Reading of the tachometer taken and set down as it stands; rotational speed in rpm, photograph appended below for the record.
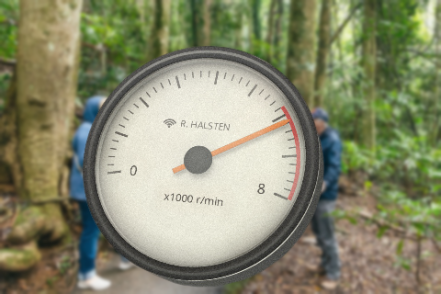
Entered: 6200 rpm
